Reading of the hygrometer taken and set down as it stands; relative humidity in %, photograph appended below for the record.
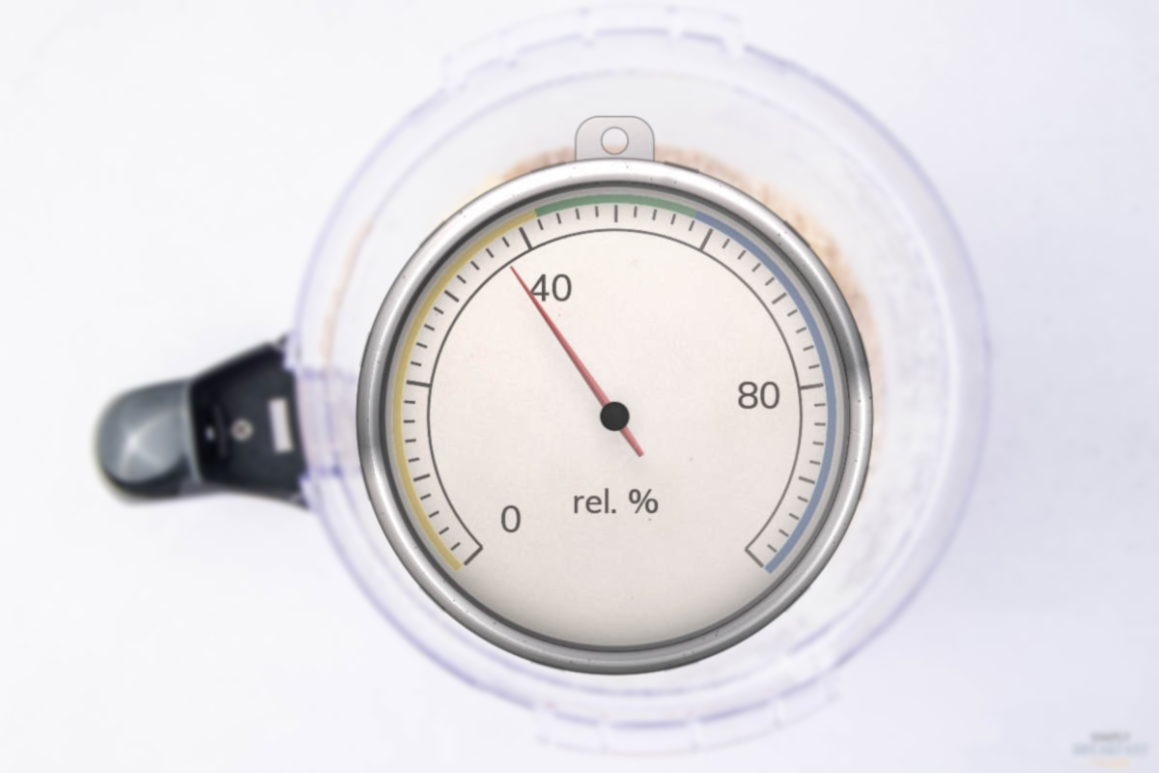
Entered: 37 %
